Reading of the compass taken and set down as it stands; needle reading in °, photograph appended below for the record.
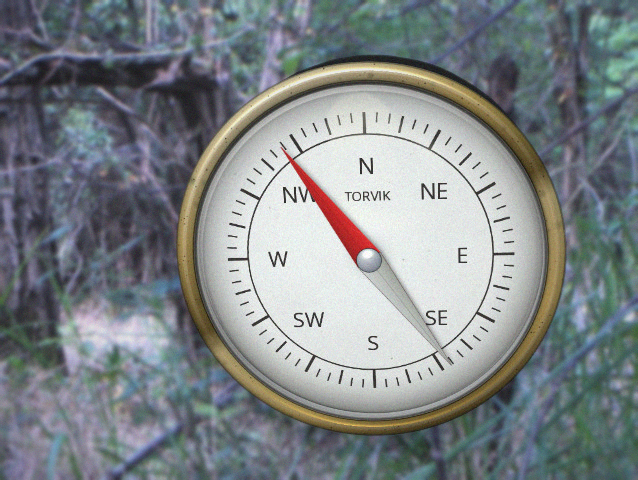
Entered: 325 °
